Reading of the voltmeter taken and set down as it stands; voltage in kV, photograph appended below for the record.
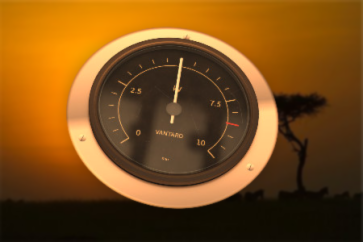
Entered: 5 kV
